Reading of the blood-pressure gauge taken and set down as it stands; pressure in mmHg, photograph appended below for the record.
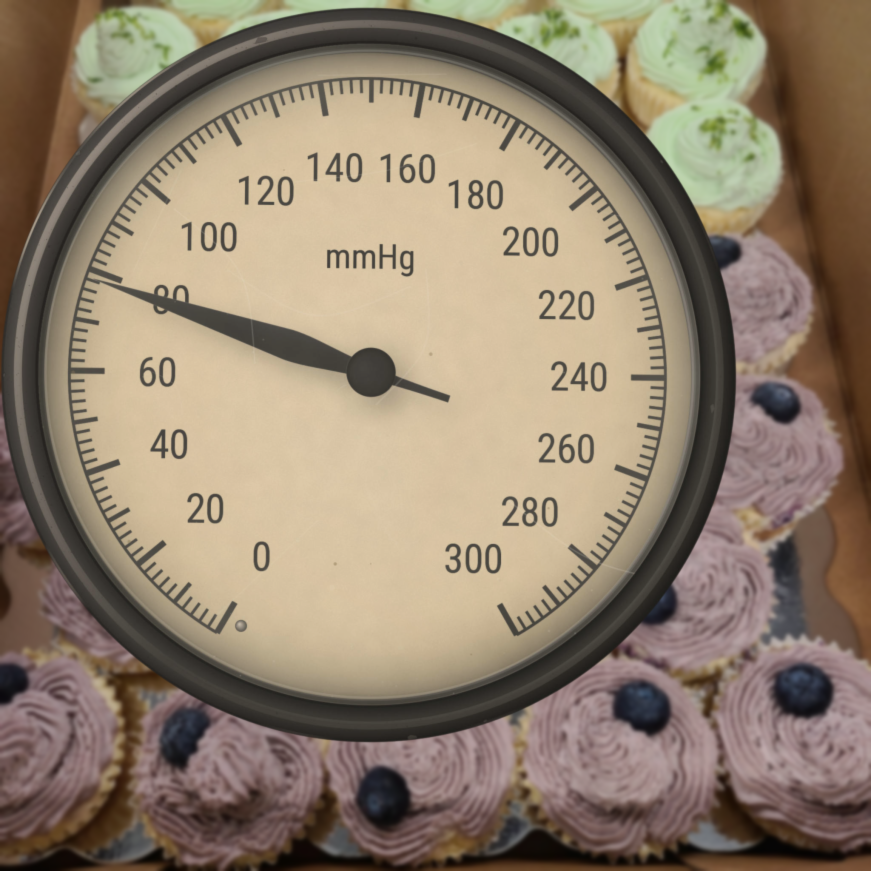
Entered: 78 mmHg
